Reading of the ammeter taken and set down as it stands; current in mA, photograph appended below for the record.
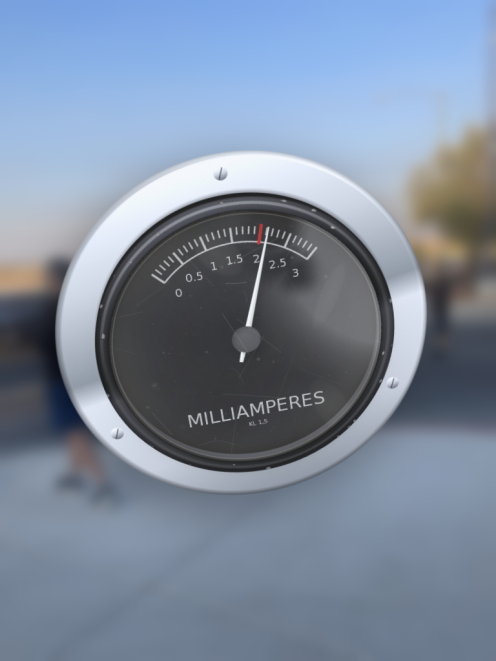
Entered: 2.1 mA
